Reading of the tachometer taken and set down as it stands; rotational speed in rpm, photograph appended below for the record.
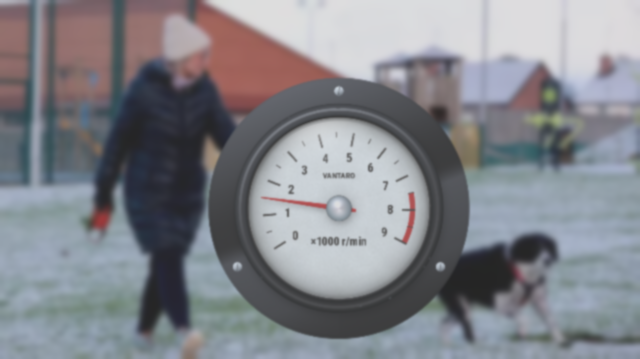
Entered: 1500 rpm
